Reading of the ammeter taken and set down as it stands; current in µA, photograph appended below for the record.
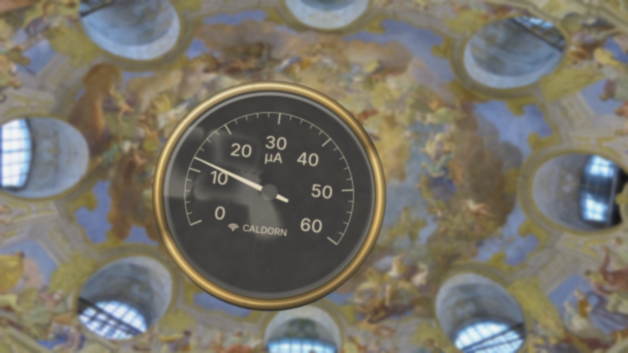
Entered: 12 µA
